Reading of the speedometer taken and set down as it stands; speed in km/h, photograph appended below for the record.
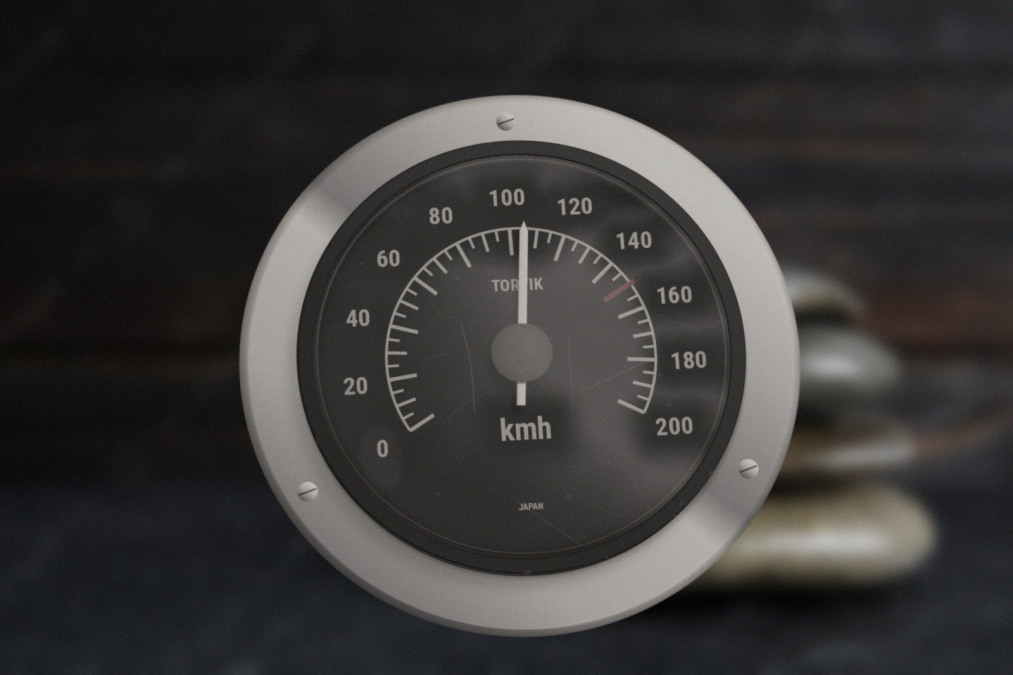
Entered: 105 km/h
